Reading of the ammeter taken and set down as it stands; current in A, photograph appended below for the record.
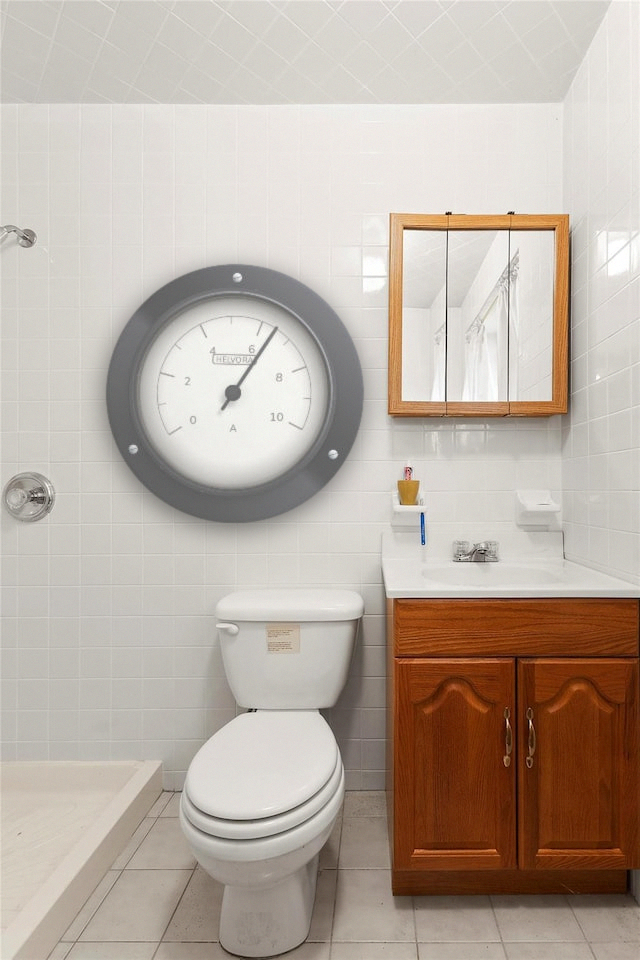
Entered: 6.5 A
